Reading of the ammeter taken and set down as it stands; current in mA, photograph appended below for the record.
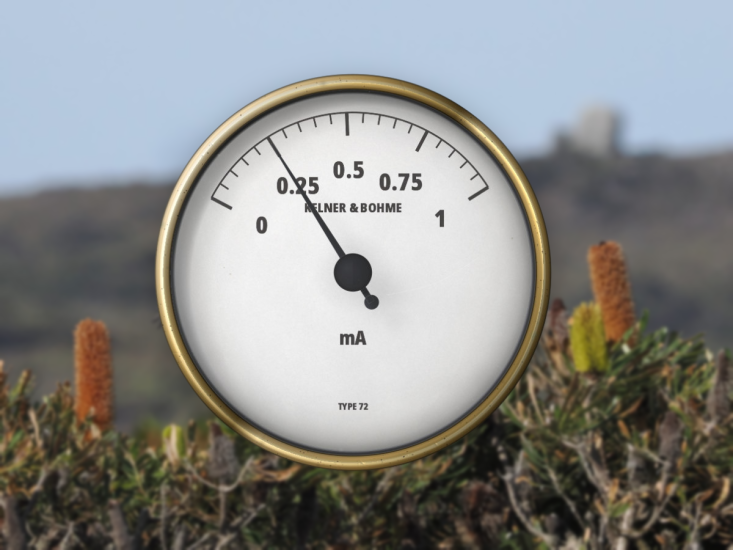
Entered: 0.25 mA
